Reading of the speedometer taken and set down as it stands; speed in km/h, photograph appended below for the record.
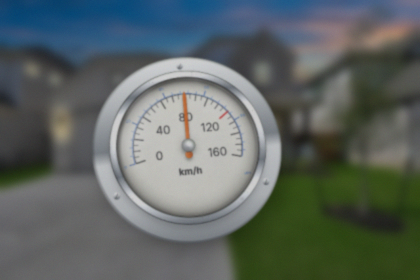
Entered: 80 km/h
